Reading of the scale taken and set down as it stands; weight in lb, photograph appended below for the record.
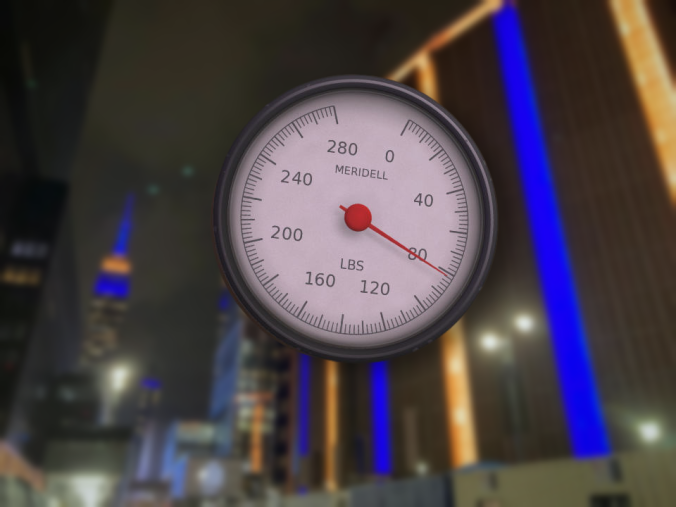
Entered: 82 lb
